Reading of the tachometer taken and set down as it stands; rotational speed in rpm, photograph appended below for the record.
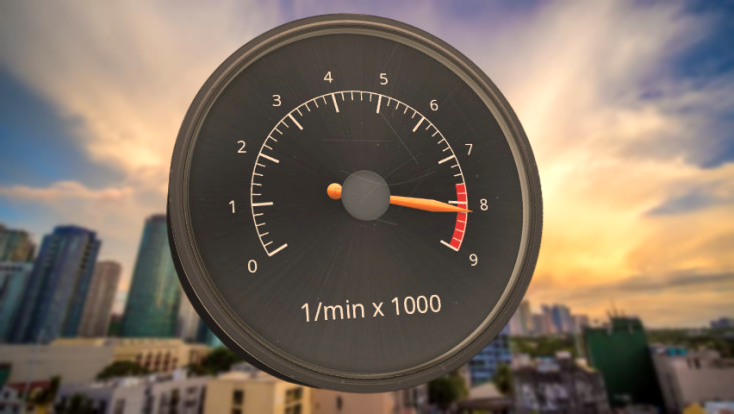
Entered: 8200 rpm
